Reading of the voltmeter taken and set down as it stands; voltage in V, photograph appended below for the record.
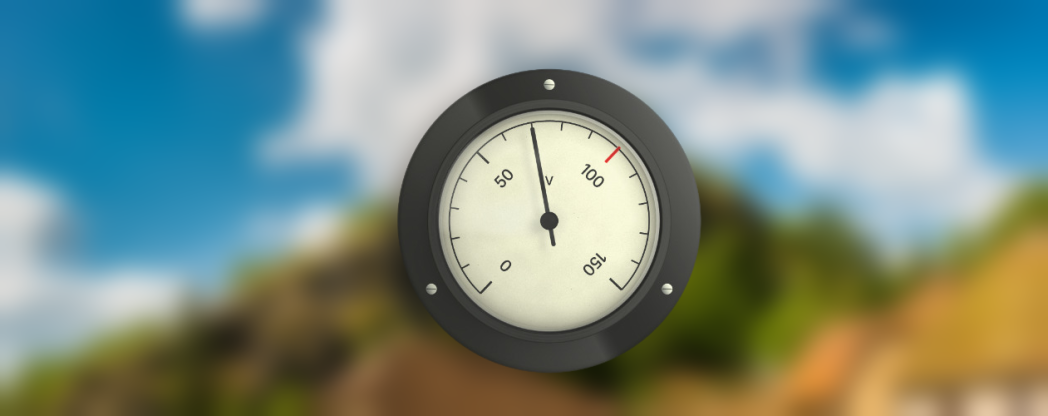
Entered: 70 V
